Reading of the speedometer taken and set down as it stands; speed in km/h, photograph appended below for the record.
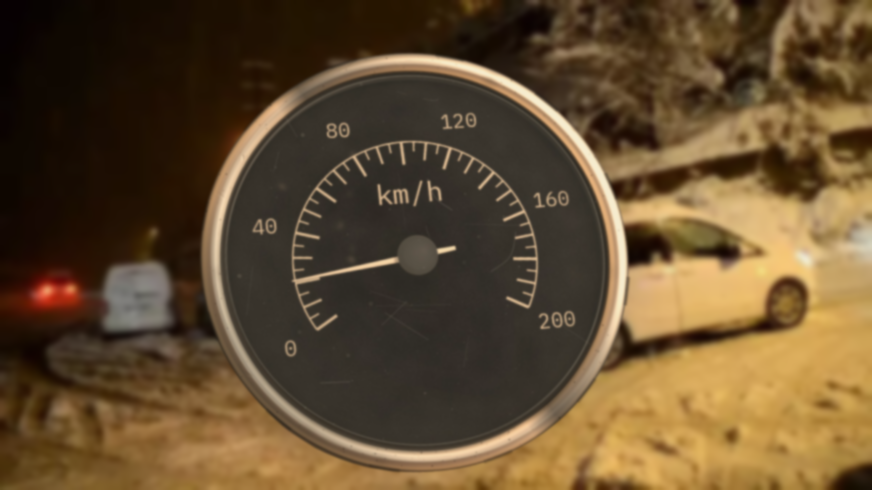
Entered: 20 km/h
